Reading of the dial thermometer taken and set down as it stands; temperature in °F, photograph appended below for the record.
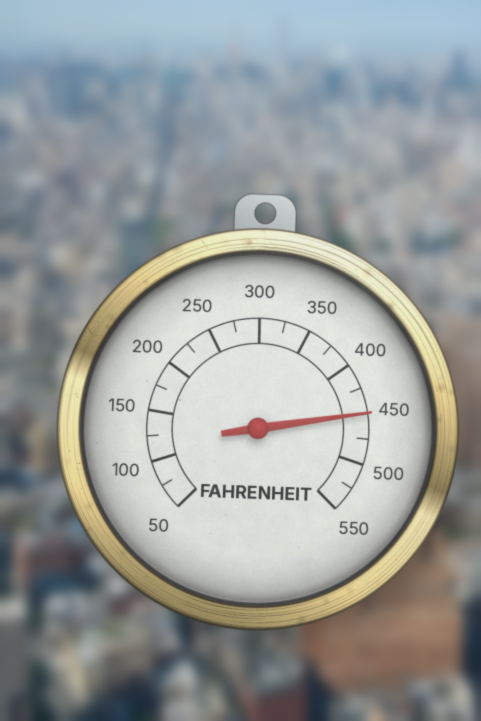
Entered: 450 °F
